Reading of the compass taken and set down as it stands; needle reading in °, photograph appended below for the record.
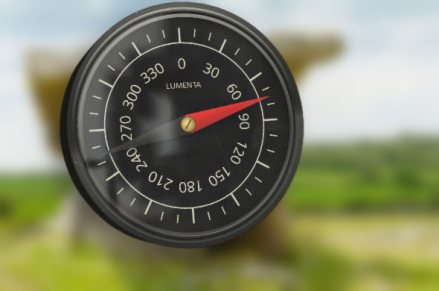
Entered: 75 °
